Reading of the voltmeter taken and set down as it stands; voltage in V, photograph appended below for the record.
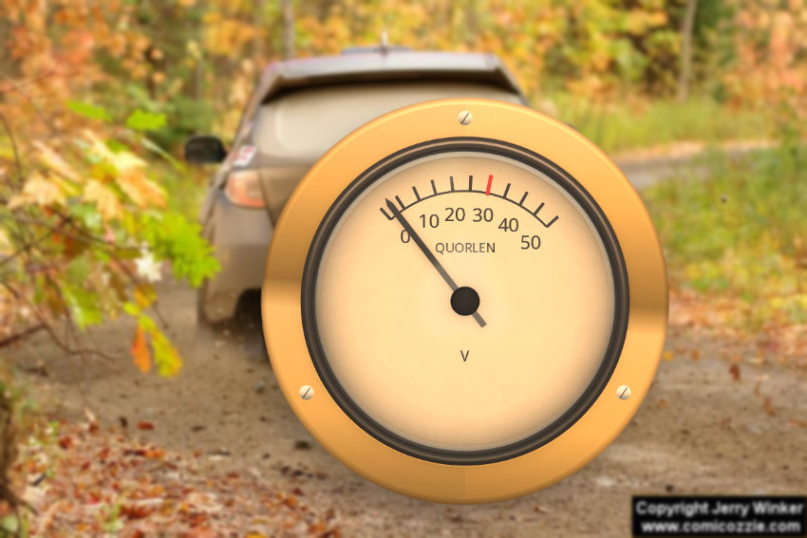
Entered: 2.5 V
